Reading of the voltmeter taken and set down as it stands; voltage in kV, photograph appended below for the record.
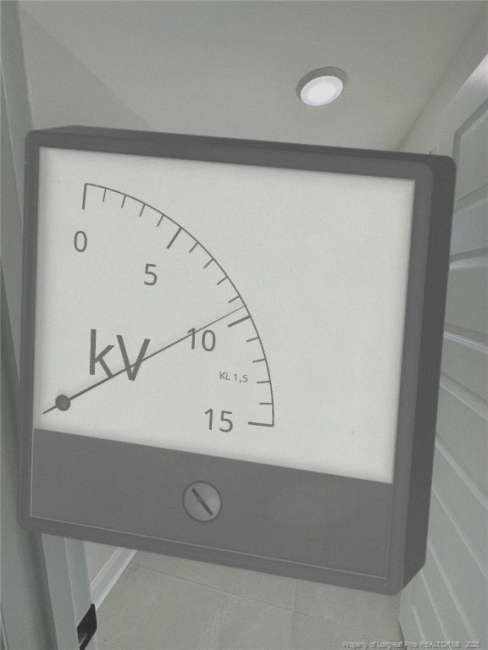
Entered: 9.5 kV
